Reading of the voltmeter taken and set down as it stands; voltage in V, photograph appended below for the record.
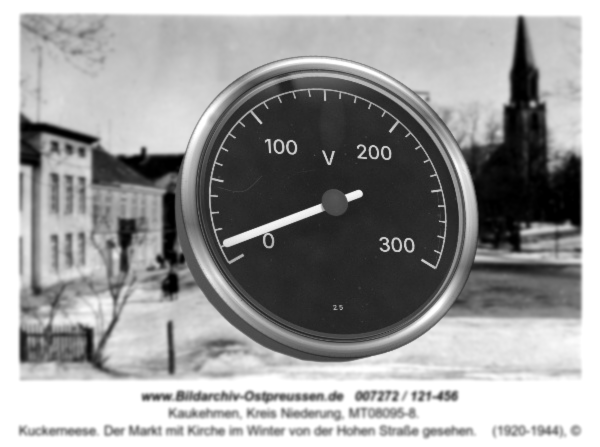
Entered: 10 V
